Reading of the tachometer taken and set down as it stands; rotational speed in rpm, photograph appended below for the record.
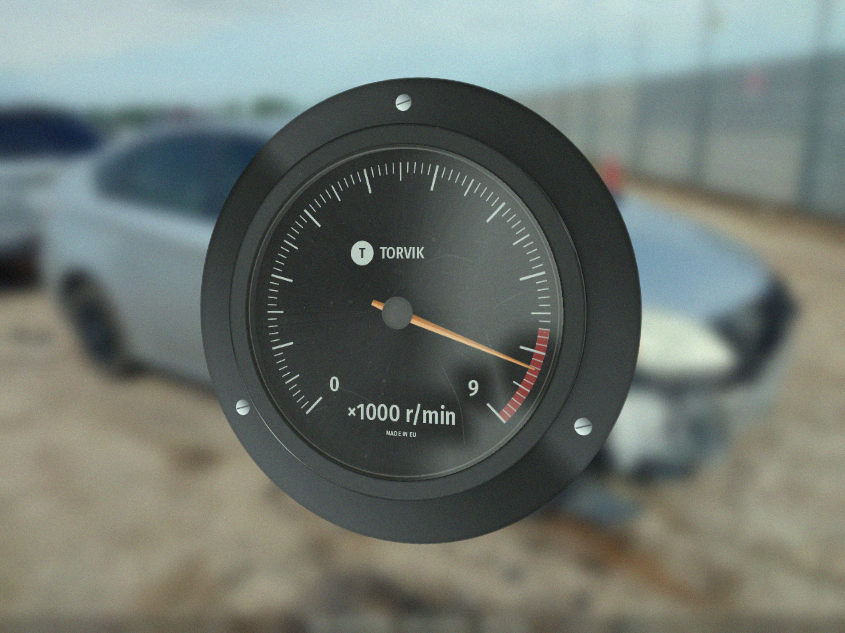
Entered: 8200 rpm
